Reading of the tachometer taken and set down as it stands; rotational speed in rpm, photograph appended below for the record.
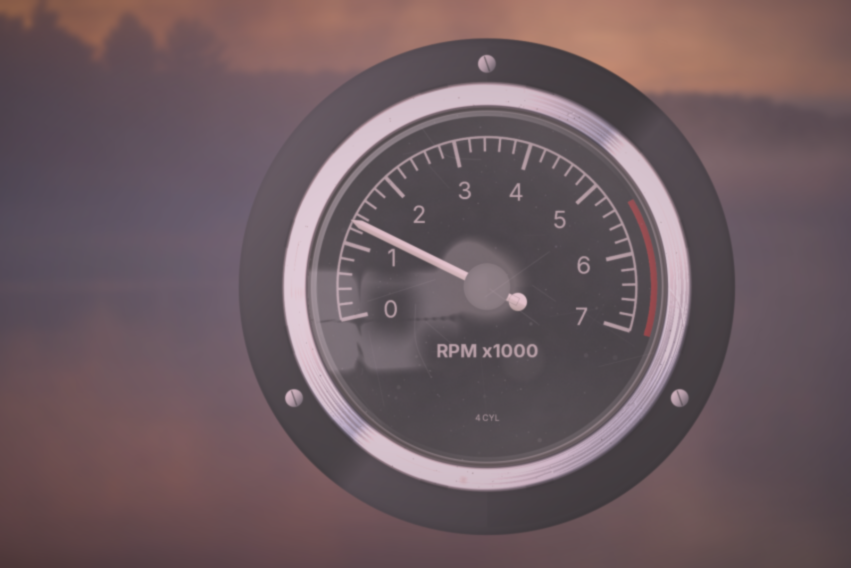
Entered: 1300 rpm
